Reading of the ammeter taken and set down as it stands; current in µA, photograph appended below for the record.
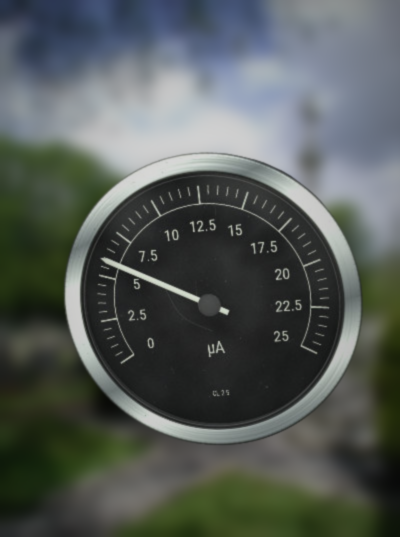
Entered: 6 µA
